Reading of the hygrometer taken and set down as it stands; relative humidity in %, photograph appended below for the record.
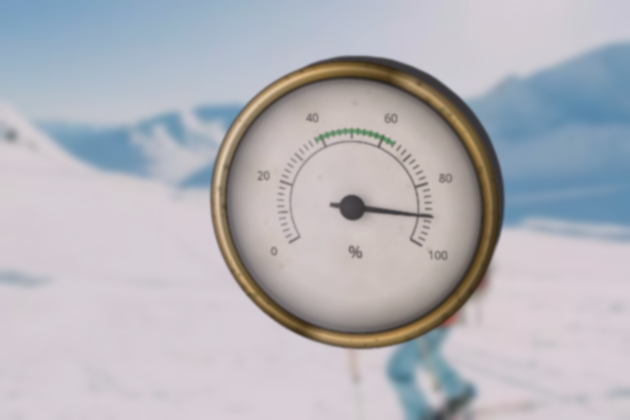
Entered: 90 %
